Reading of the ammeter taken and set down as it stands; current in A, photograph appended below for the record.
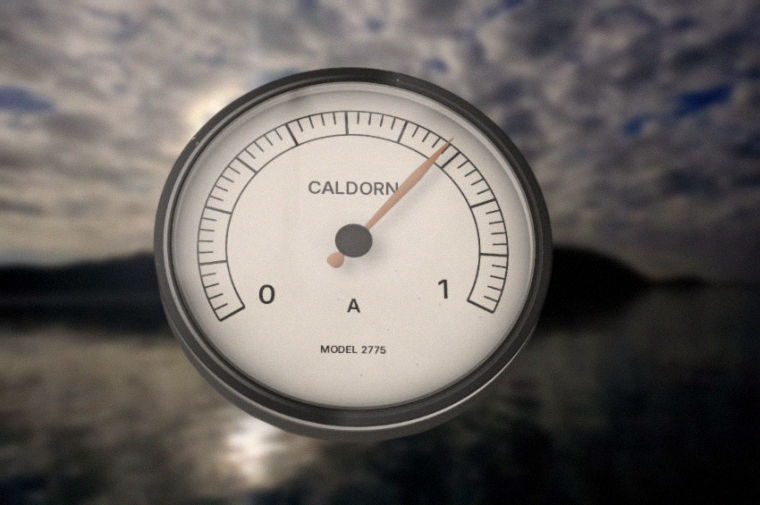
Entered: 0.68 A
